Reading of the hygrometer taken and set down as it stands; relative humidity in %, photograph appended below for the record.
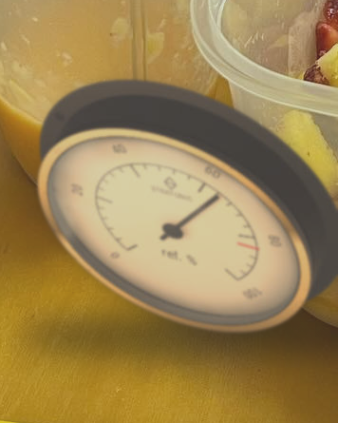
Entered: 64 %
